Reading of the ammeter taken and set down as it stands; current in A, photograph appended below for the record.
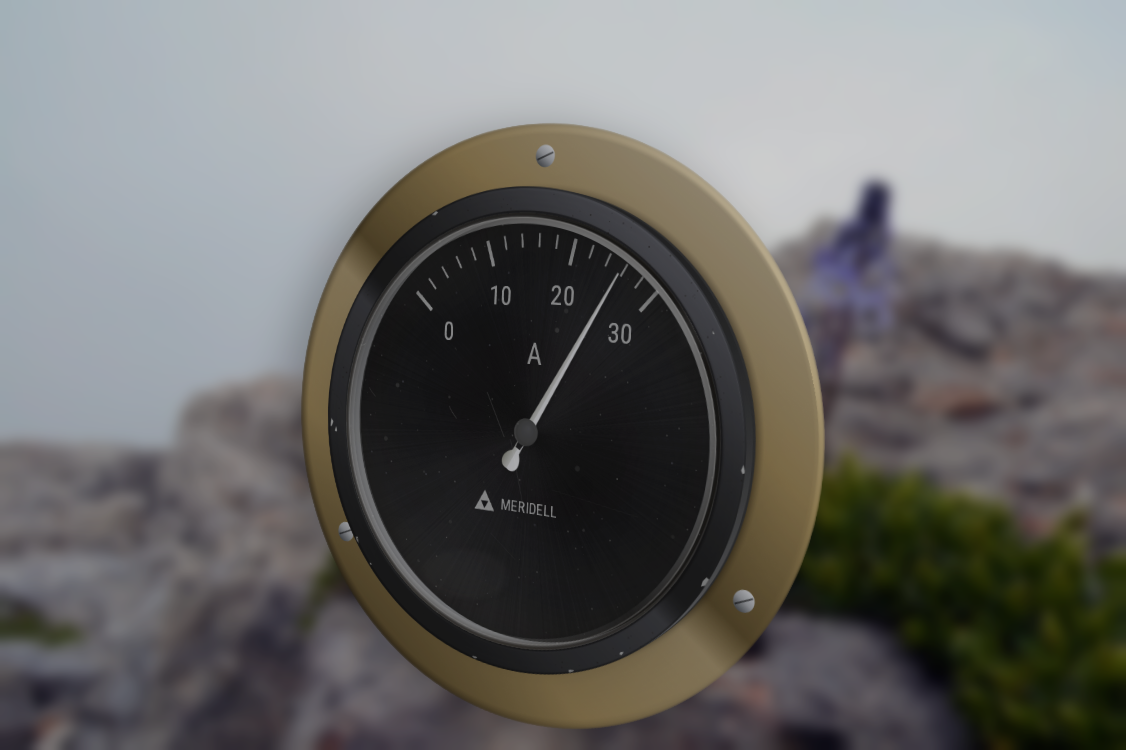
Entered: 26 A
